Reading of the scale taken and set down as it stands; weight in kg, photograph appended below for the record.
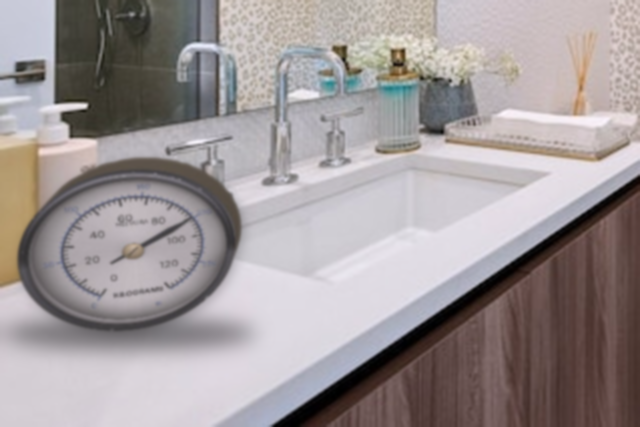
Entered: 90 kg
